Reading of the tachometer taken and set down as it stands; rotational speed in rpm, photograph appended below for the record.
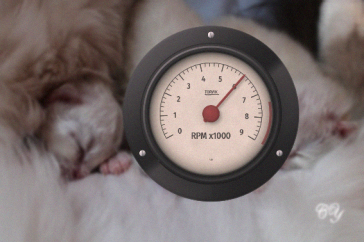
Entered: 6000 rpm
